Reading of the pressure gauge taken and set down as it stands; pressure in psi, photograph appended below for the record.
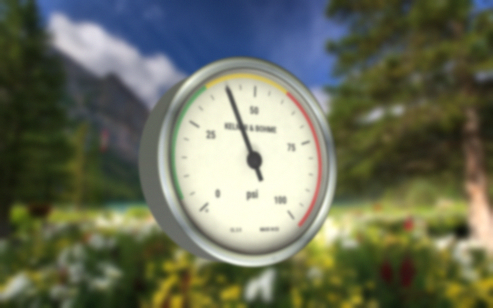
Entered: 40 psi
